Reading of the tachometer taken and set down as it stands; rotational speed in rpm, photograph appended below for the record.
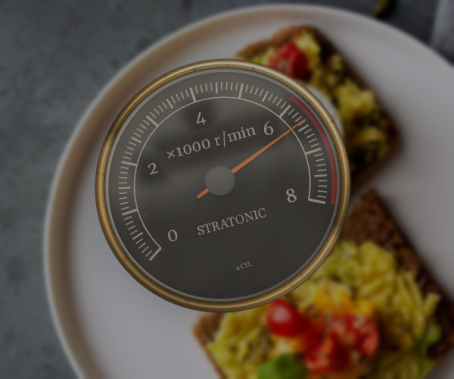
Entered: 6400 rpm
